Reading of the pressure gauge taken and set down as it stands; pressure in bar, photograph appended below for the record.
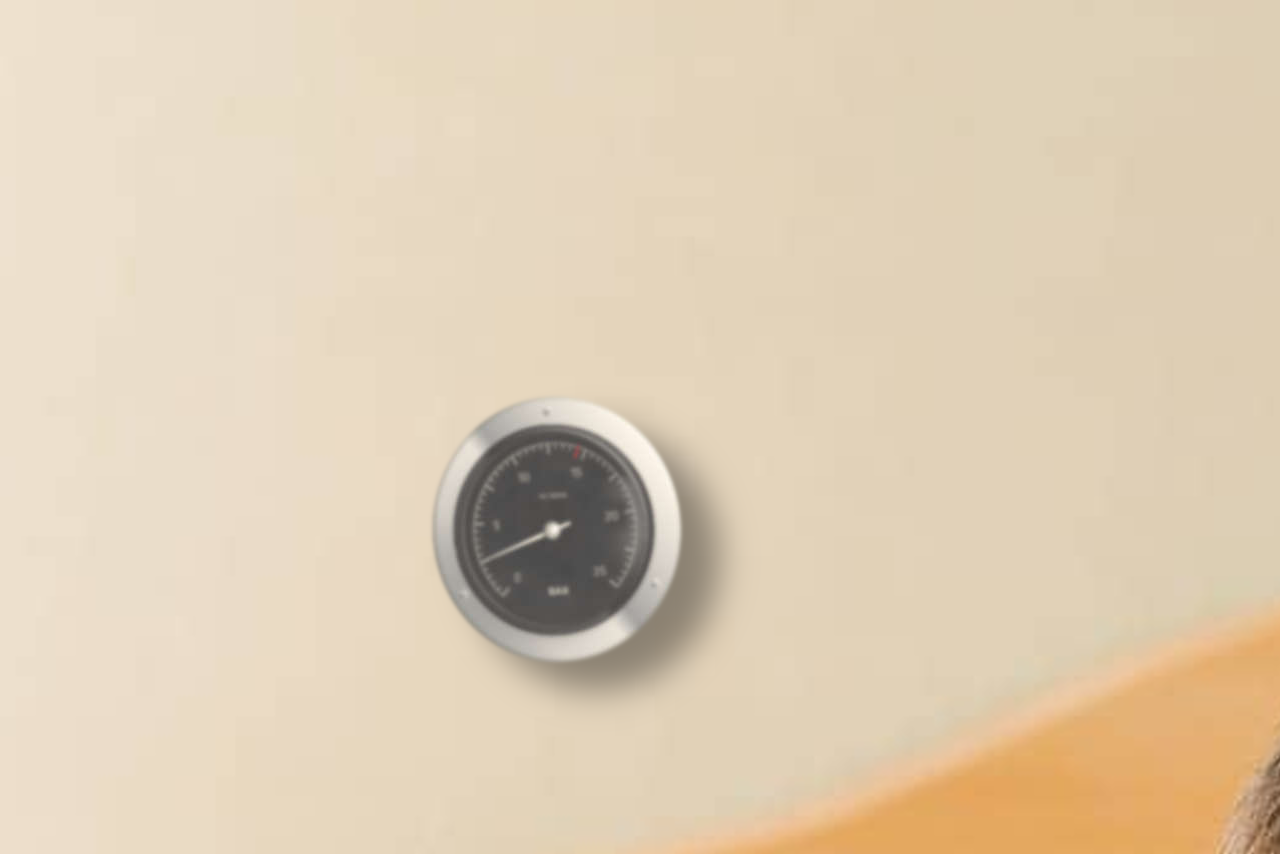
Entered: 2.5 bar
